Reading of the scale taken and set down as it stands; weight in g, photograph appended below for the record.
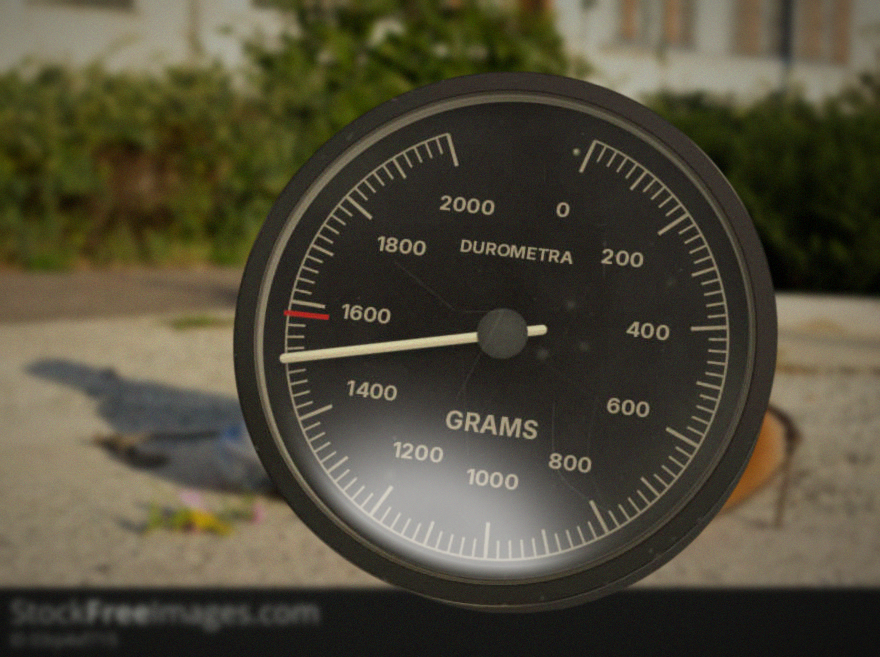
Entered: 1500 g
